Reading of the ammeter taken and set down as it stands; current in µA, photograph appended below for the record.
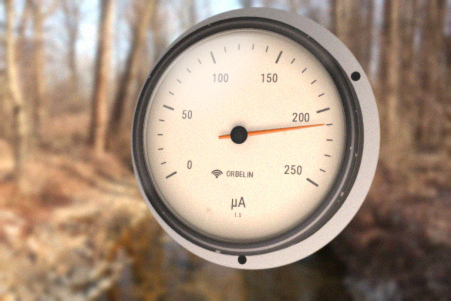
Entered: 210 µA
